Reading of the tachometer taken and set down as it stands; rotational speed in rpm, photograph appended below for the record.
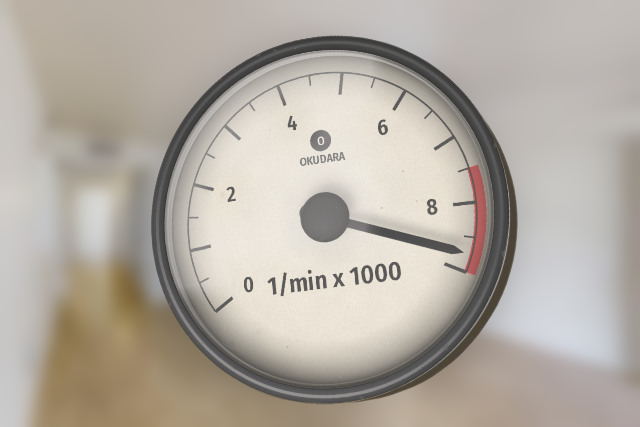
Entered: 8750 rpm
